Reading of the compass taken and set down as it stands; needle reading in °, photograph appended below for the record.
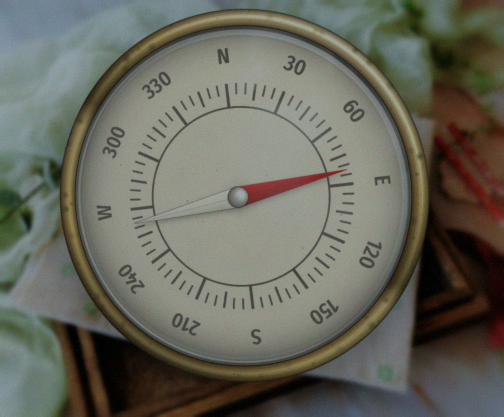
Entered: 82.5 °
